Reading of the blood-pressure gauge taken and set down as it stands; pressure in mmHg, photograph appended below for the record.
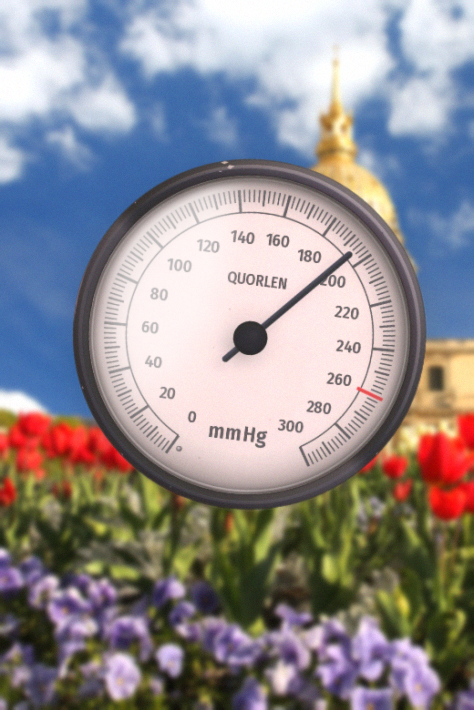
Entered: 194 mmHg
